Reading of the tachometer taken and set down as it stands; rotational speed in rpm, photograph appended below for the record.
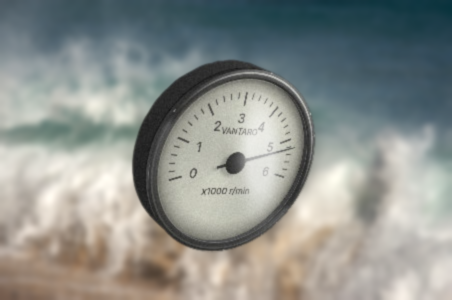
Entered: 5200 rpm
